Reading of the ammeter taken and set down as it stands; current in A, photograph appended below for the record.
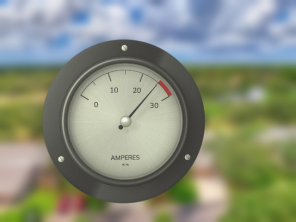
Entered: 25 A
